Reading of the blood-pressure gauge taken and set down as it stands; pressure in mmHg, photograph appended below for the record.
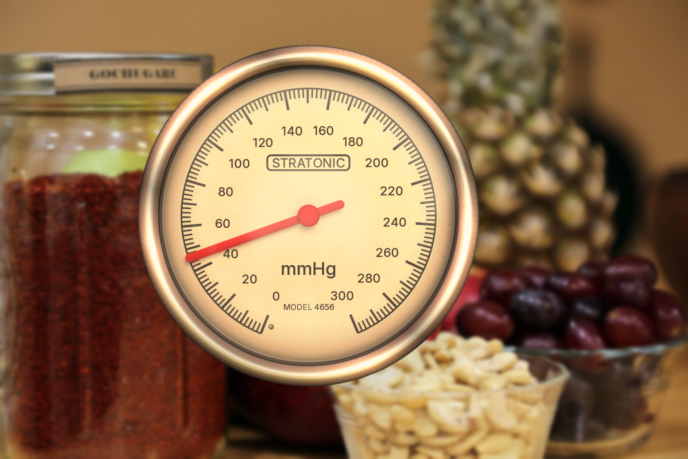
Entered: 46 mmHg
